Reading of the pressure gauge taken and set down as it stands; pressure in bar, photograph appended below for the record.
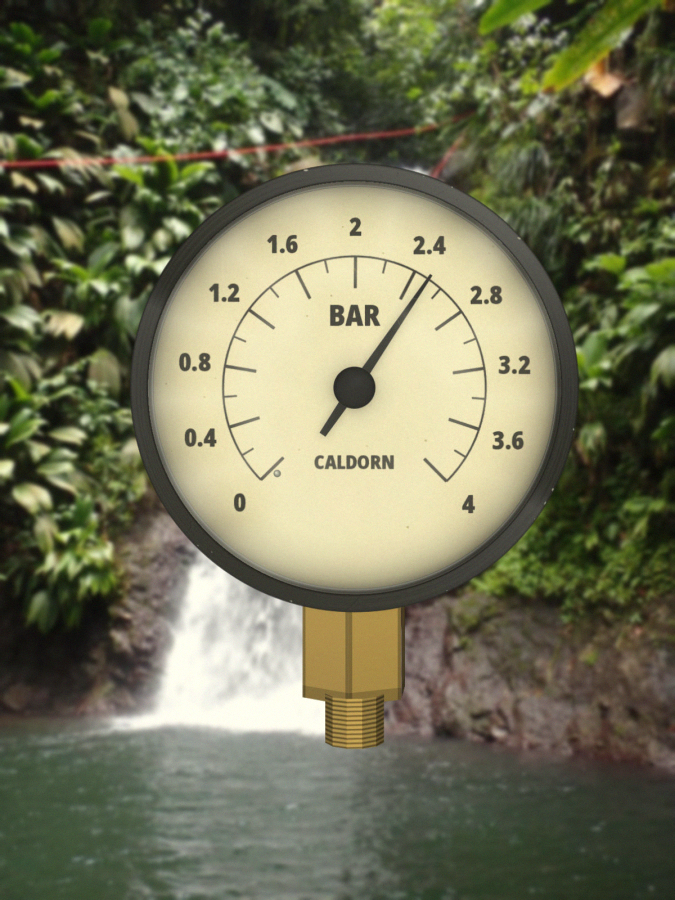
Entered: 2.5 bar
